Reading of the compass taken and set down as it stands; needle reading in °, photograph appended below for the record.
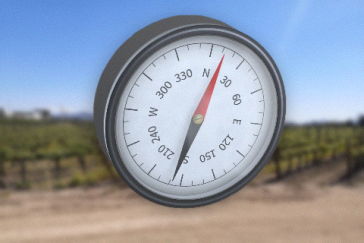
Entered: 10 °
